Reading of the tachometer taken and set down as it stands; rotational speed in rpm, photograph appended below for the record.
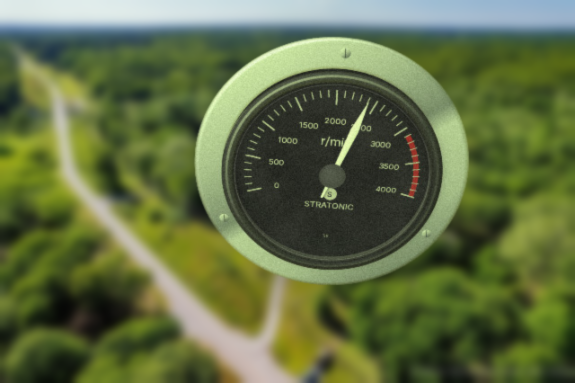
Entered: 2400 rpm
